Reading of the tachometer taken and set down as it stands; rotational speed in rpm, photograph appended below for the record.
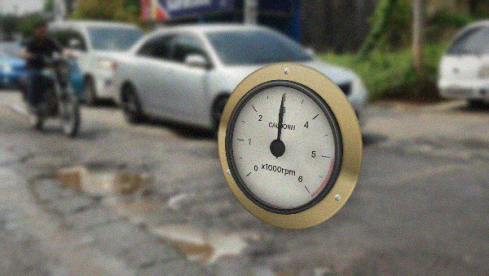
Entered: 3000 rpm
